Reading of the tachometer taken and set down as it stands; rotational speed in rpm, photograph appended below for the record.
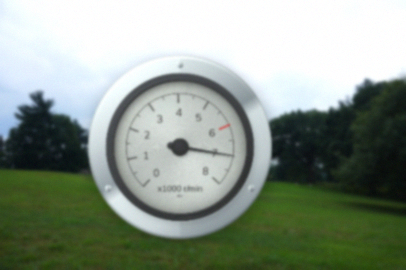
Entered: 7000 rpm
